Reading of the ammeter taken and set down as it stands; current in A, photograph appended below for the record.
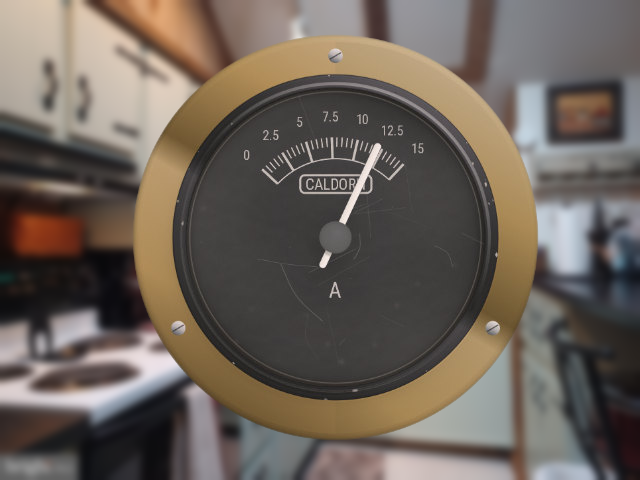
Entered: 12 A
